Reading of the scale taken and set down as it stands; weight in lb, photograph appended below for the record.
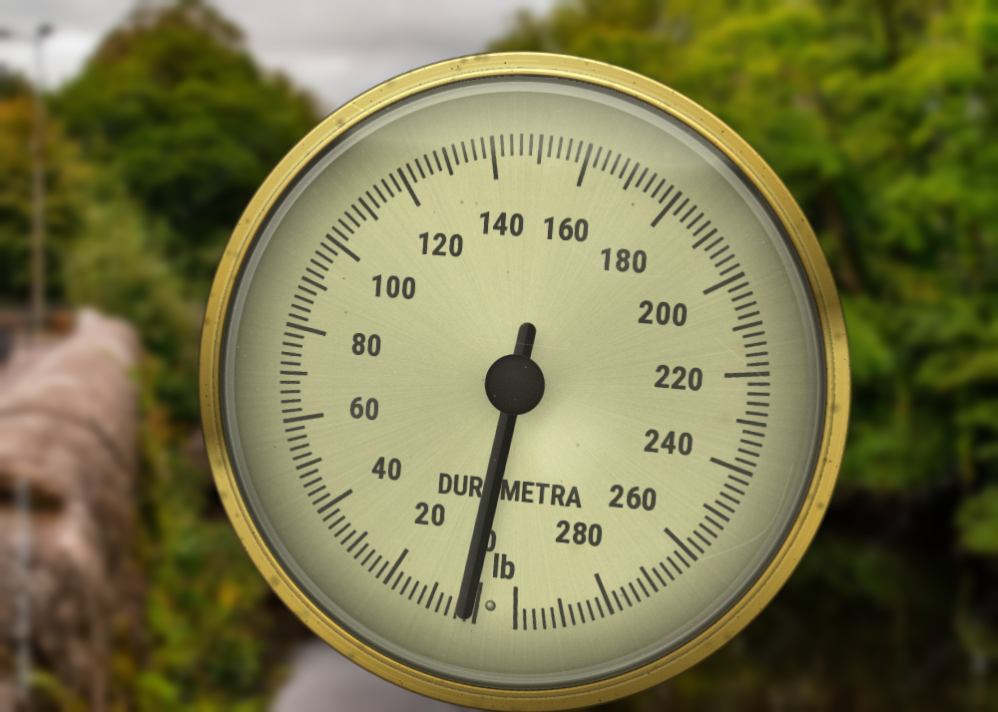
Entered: 2 lb
